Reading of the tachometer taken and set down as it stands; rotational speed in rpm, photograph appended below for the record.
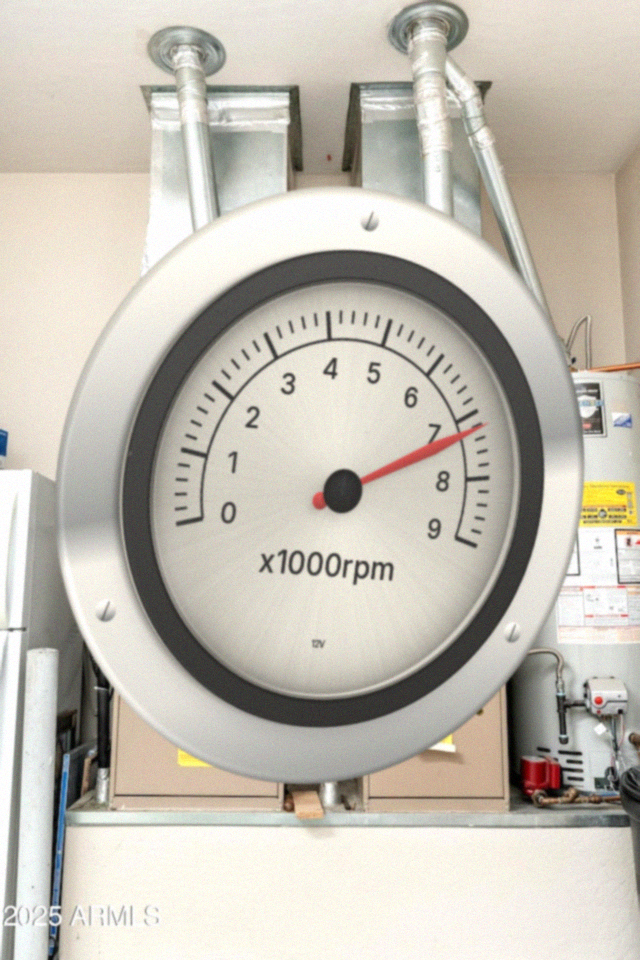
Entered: 7200 rpm
